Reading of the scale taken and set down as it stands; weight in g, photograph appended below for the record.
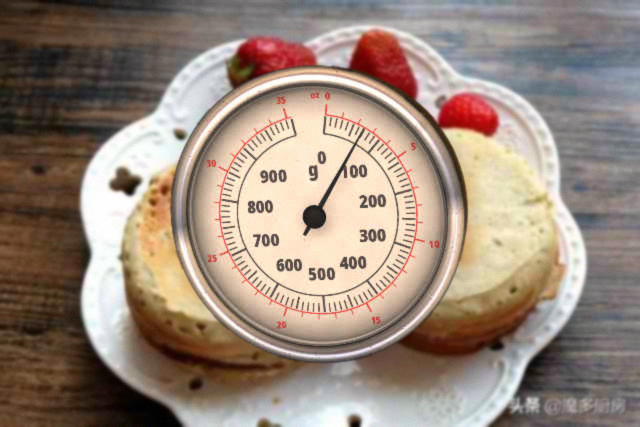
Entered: 70 g
